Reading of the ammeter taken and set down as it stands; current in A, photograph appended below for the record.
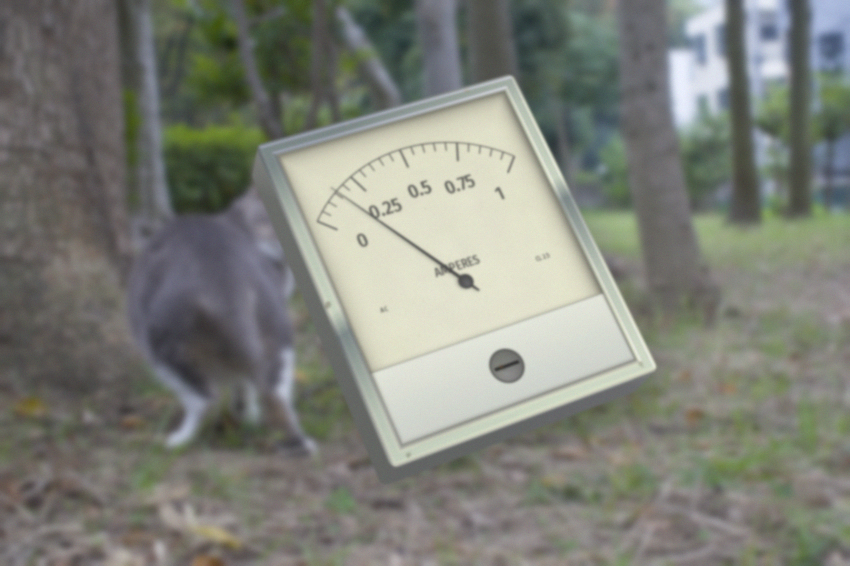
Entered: 0.15 A
